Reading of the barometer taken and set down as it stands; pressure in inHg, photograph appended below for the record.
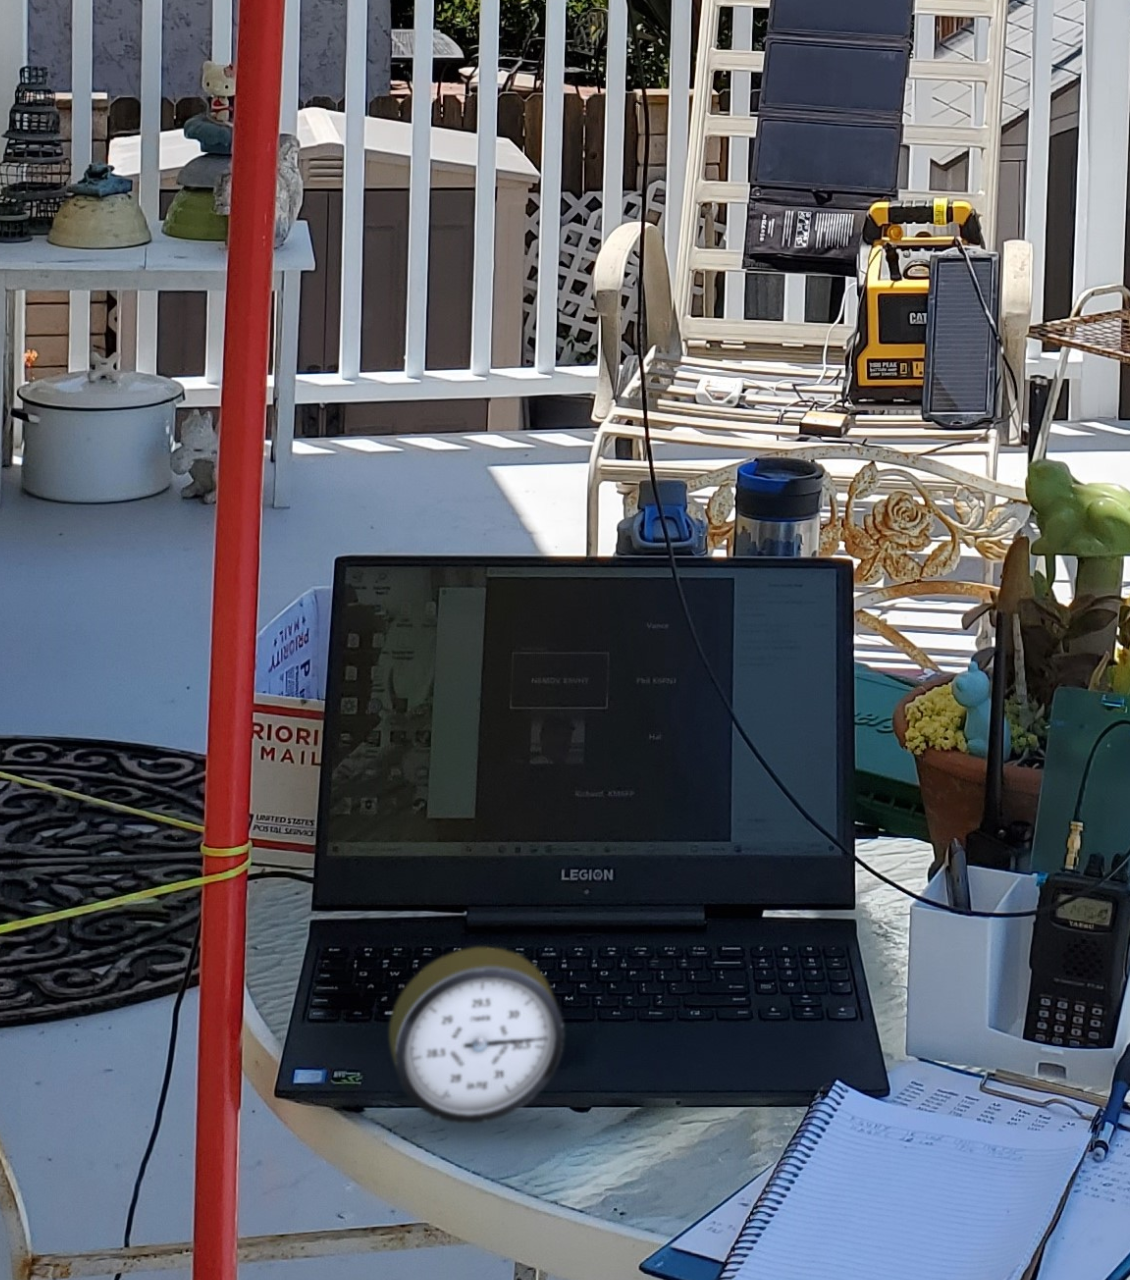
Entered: 30.4 inHg
